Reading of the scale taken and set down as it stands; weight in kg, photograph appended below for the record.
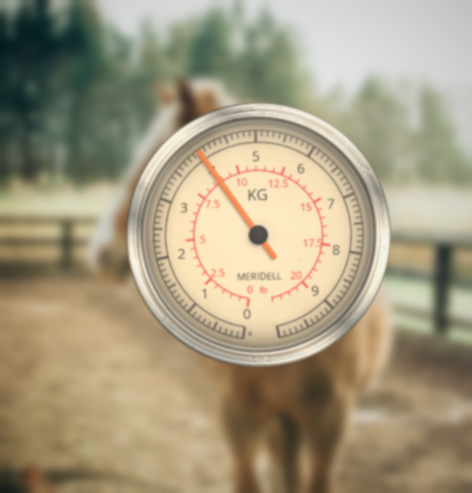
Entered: 4 kg
